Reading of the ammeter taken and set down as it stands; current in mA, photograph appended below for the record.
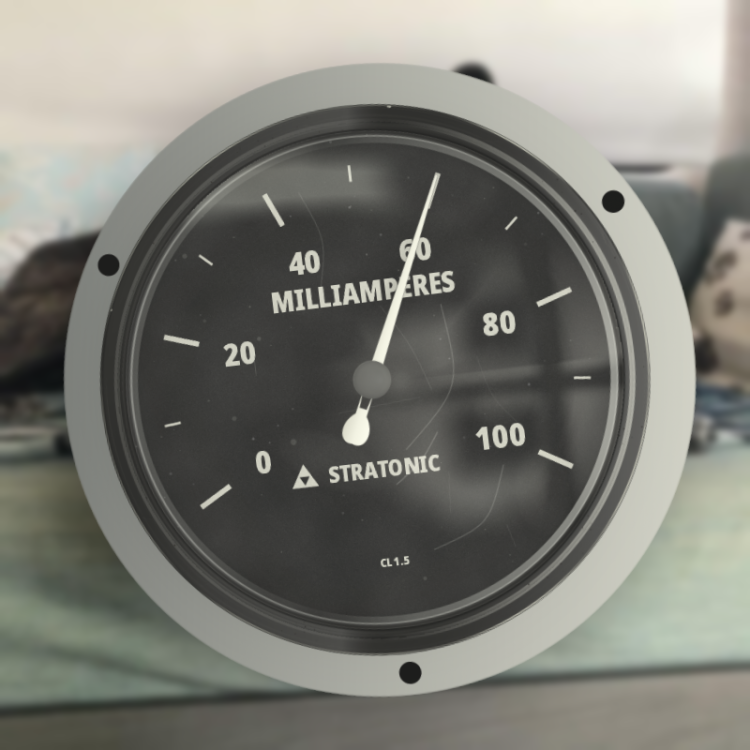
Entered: 60 mA
